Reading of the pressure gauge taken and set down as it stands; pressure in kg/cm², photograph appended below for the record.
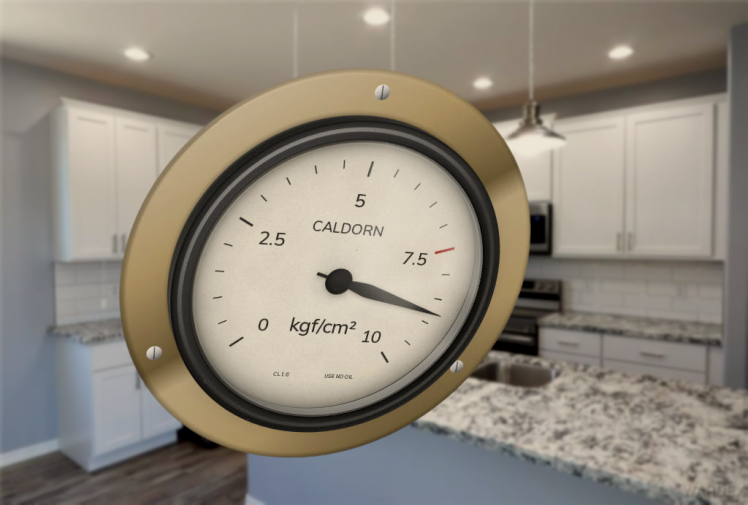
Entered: 8.75 kg/cm²
